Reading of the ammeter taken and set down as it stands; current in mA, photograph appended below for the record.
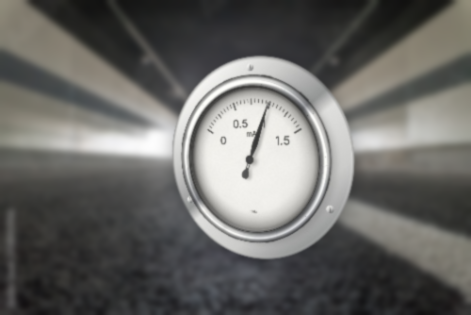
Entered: 1 mA
